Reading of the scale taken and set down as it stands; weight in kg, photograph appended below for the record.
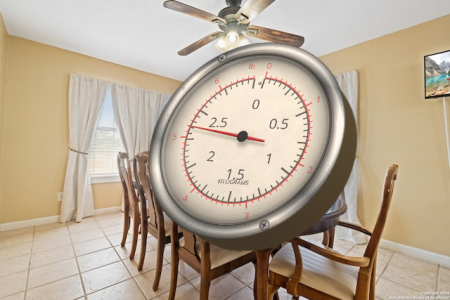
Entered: 2.35 kg
